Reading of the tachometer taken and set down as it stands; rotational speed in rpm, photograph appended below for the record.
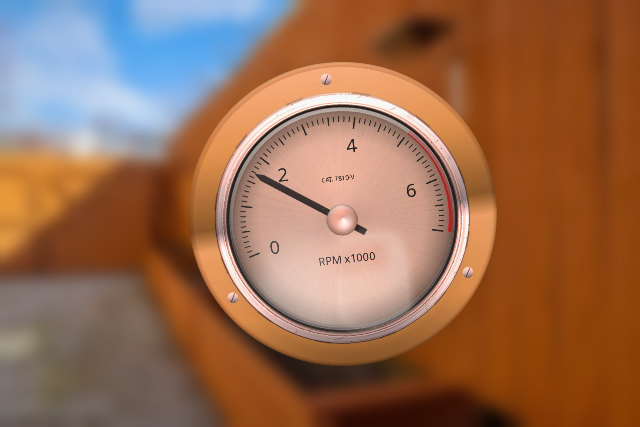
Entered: 1700 rpm
